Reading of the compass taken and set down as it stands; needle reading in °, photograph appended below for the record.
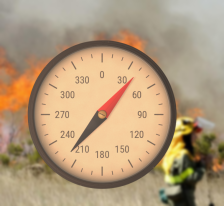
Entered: 40 °
